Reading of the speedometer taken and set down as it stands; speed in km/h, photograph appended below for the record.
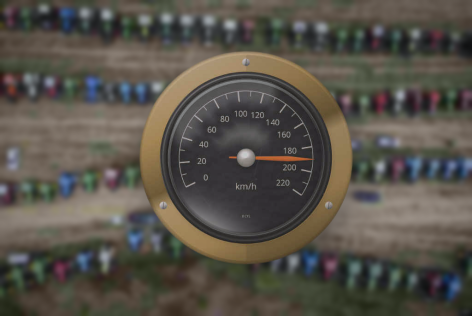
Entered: 190 km/h
